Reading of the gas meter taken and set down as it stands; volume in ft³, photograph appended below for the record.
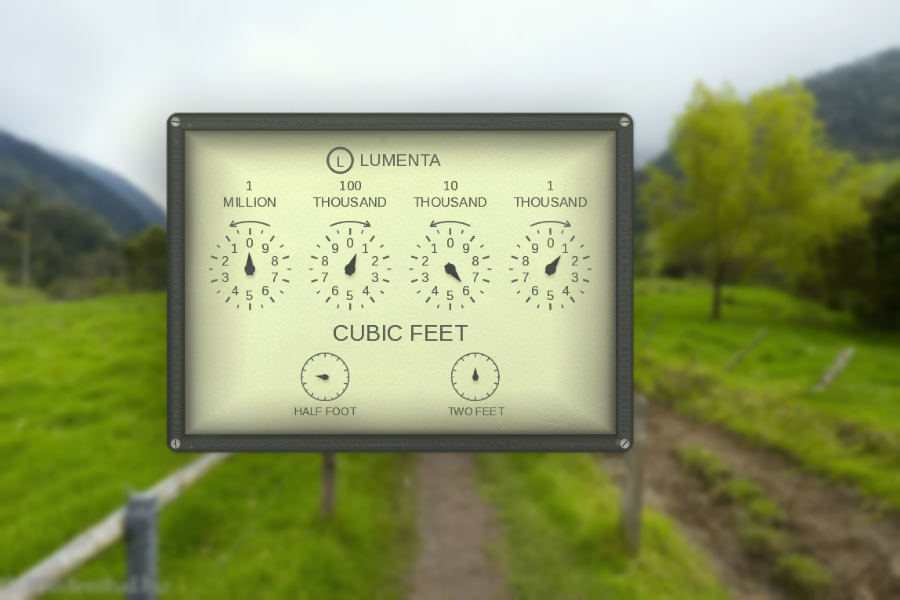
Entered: 6100 ft³
